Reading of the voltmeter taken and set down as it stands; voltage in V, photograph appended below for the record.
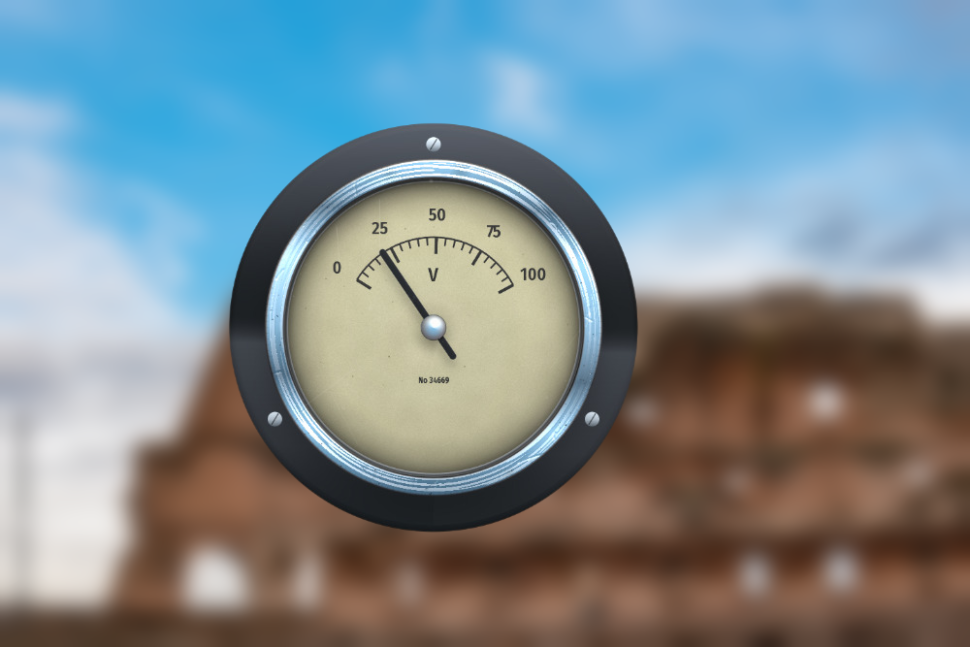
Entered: 20 V
